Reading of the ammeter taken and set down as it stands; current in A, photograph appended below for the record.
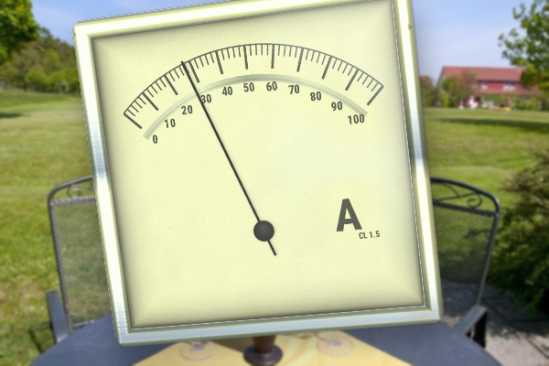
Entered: 28 A
